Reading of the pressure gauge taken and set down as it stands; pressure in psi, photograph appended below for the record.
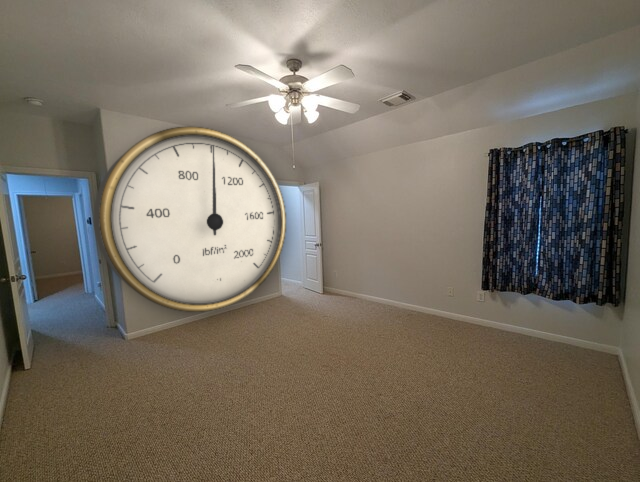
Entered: 1000 psi
